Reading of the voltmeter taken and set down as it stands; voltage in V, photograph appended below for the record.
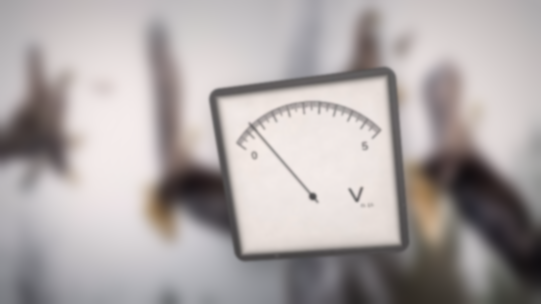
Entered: 0.75 V
